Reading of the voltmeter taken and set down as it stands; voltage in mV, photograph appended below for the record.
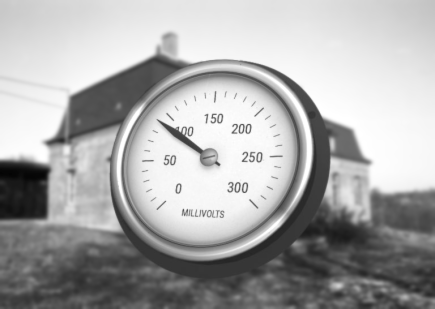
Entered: 90 mV
